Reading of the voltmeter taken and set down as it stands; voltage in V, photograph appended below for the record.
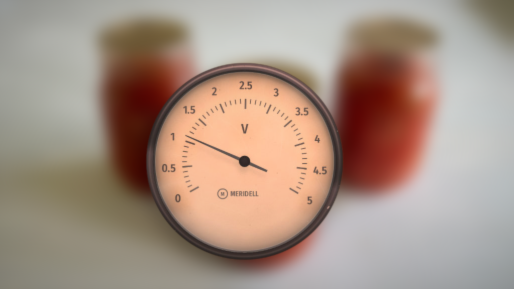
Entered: 1.1 V
